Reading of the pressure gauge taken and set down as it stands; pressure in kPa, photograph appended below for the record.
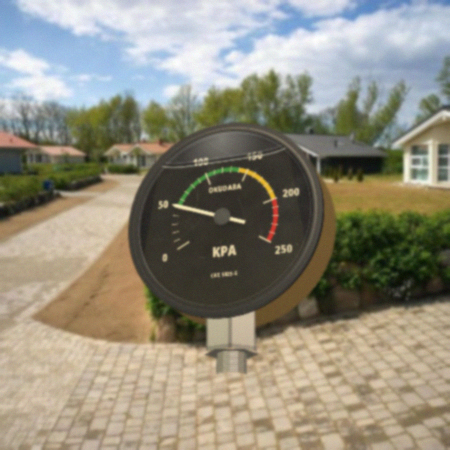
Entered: 50 kPa
